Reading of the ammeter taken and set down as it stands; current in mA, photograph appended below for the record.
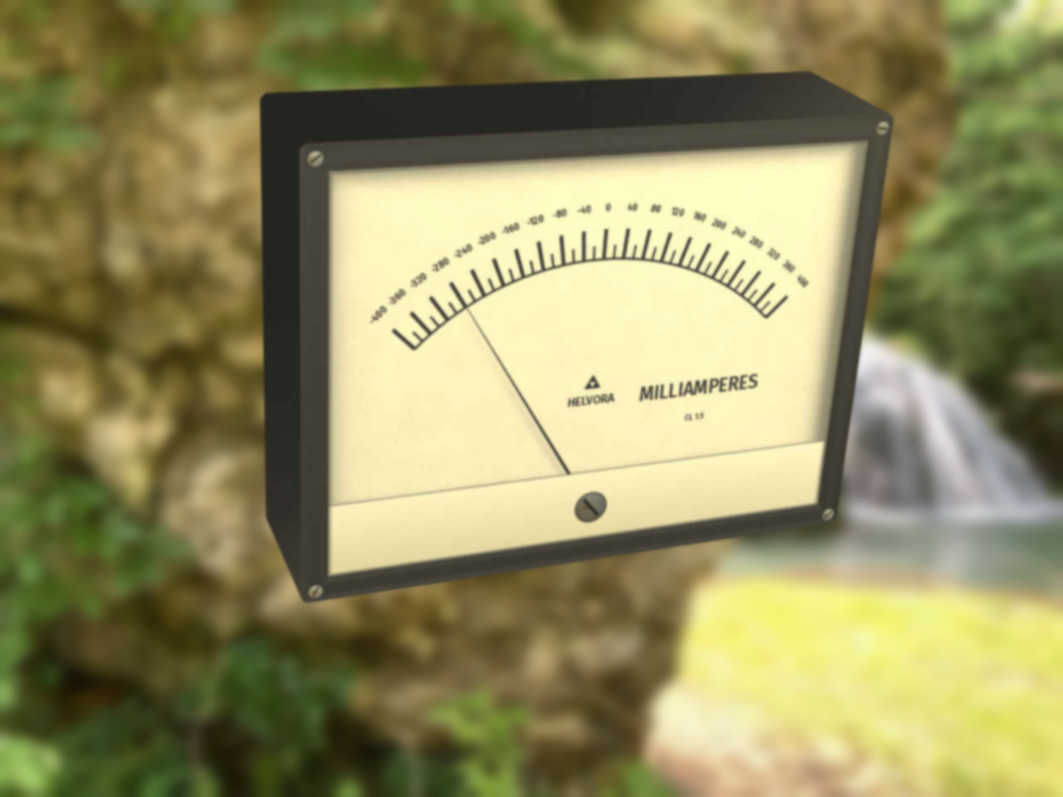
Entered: -280 mA
